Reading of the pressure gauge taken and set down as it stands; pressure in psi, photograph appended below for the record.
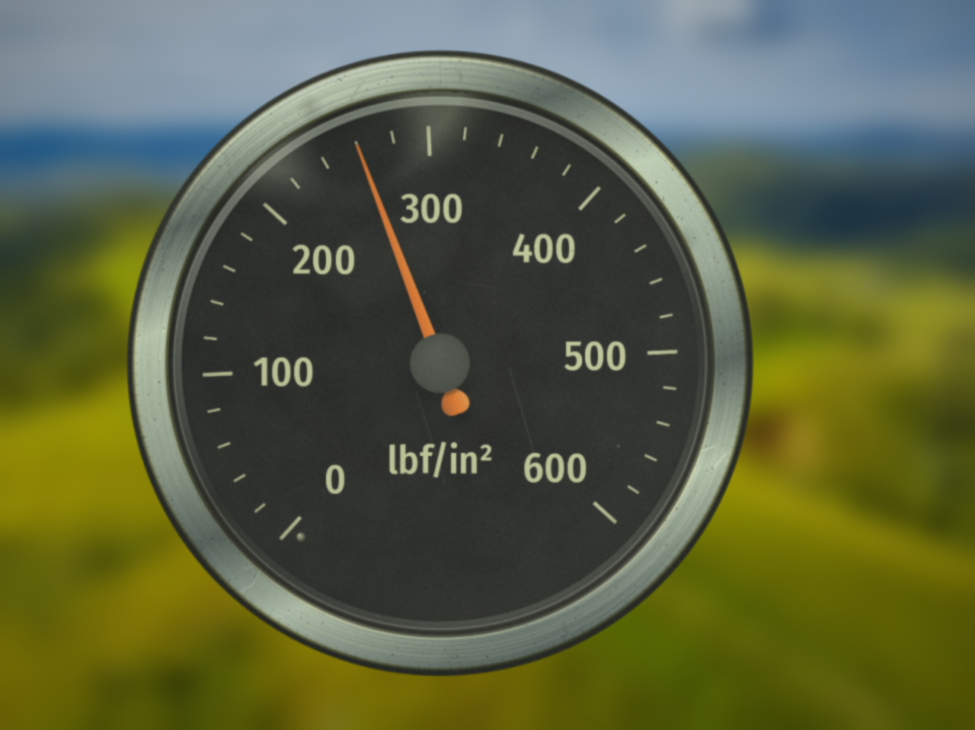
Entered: 260 psi
